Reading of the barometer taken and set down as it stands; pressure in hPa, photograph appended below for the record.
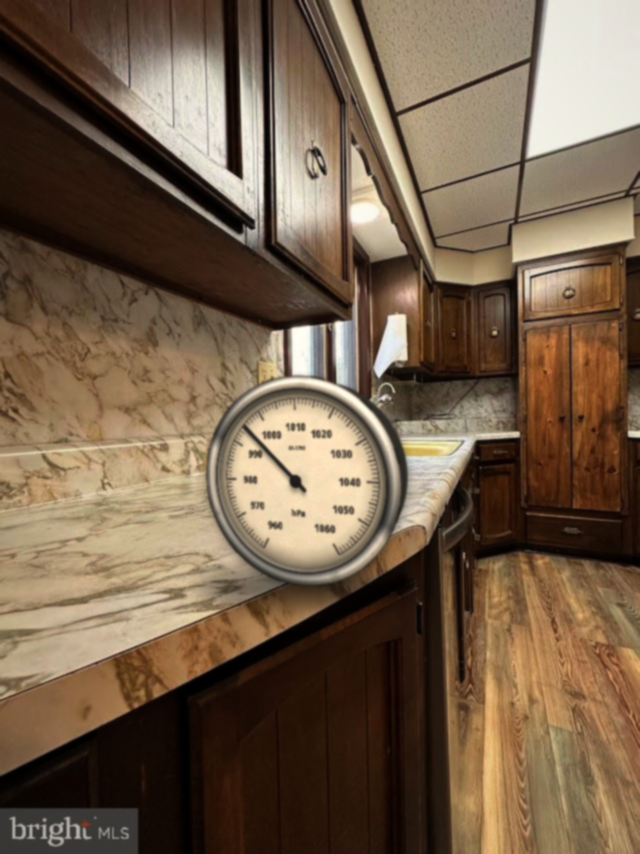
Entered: 995 hPa
